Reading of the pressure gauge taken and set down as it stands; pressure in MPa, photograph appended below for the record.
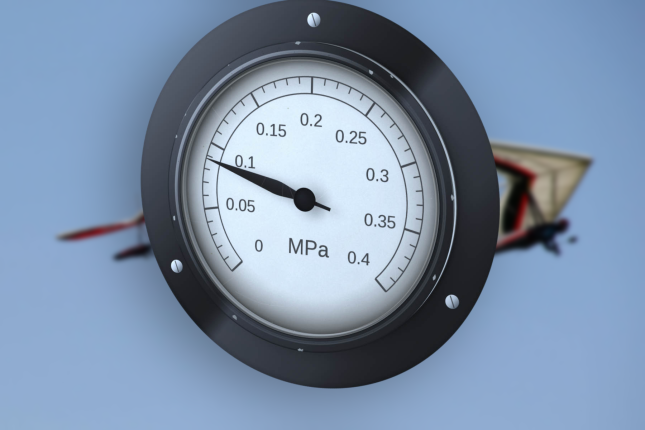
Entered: 0.09 MPa
